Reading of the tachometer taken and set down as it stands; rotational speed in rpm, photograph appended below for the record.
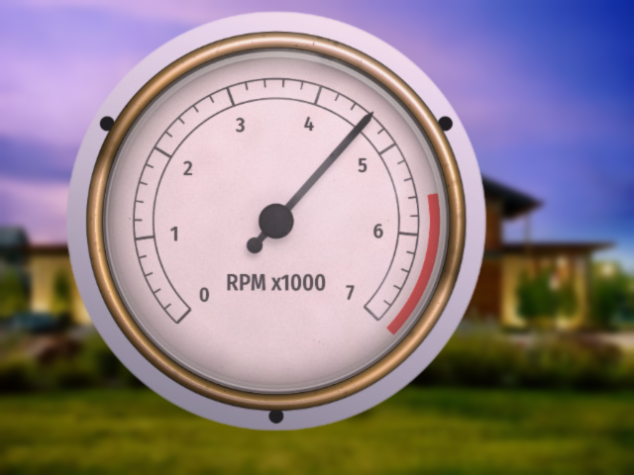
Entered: 4600 rpm
